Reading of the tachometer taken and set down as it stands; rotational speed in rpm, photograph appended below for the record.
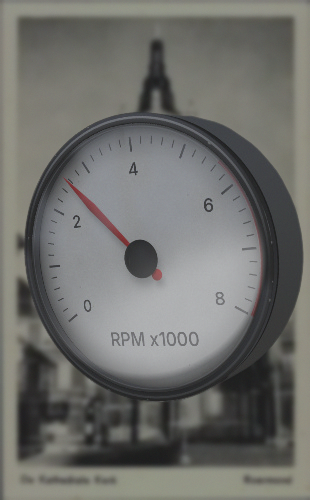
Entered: 2600 rpm
